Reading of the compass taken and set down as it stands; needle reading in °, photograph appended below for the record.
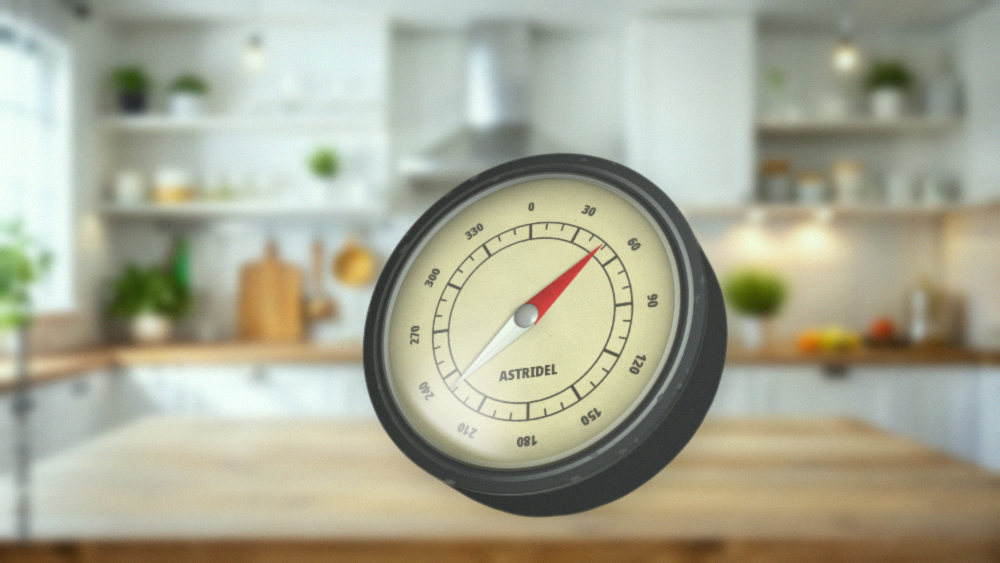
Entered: 50 °
